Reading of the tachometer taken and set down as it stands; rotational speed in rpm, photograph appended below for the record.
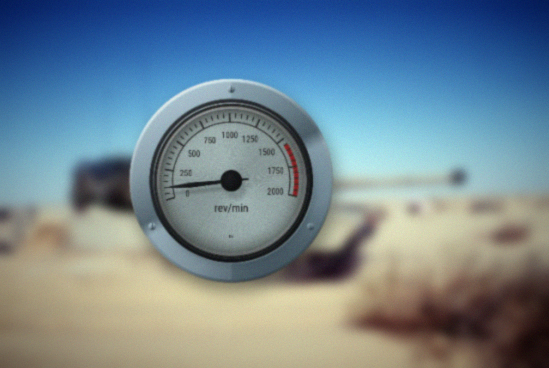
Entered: 100 rpm
